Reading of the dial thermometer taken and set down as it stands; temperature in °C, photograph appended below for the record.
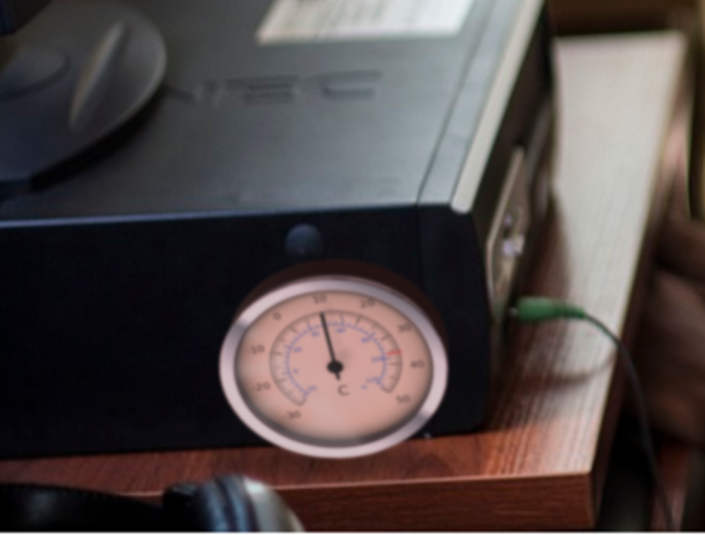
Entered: 10 °C
